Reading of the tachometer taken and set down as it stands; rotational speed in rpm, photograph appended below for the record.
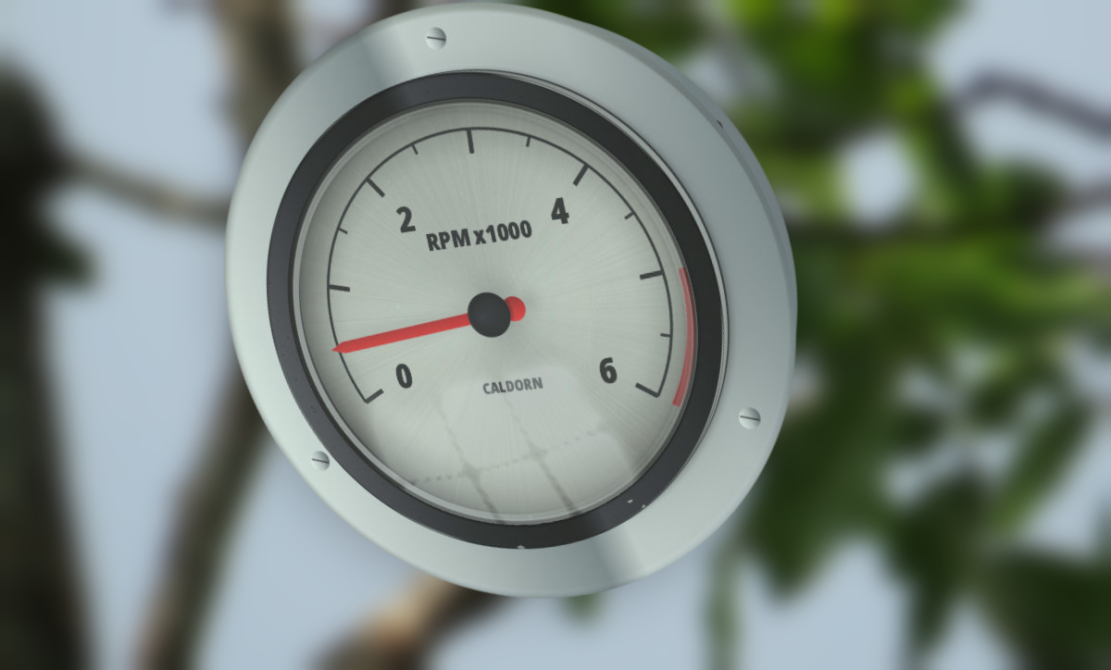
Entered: 500 rpm
